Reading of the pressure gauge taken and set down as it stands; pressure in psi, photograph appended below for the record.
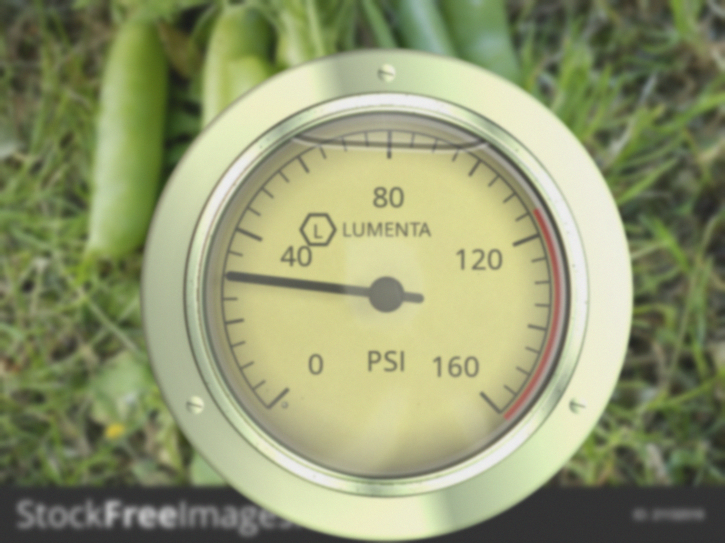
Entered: 30 psi
